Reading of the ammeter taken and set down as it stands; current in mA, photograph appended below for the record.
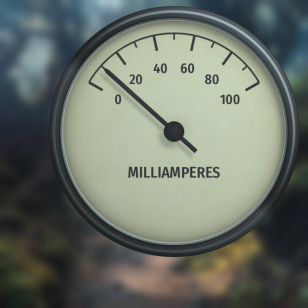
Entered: 10 mA
